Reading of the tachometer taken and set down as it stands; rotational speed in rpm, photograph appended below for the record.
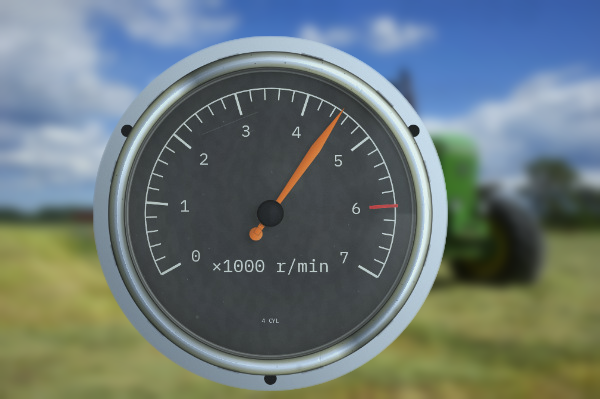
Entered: 4500 rpm
